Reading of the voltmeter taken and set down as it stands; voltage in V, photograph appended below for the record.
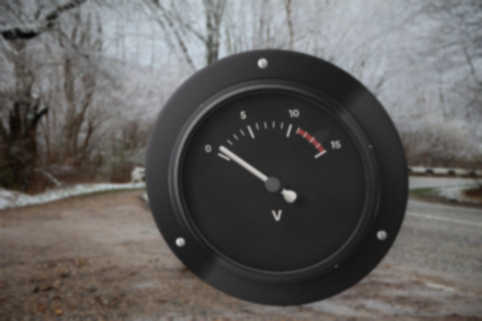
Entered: 1 V
